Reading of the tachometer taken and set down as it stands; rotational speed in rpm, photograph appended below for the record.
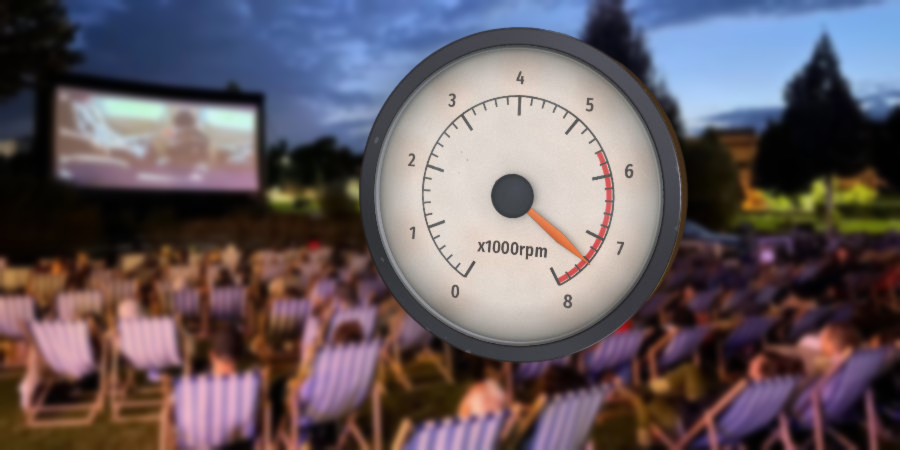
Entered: 7400 rpm
